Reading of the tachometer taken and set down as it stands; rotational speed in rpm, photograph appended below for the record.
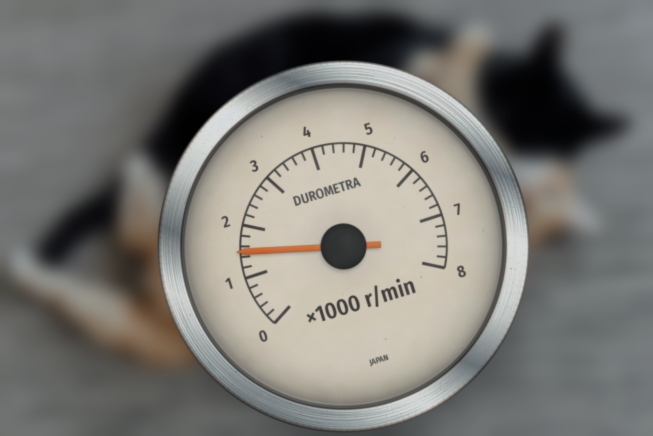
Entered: 1500 rpm
